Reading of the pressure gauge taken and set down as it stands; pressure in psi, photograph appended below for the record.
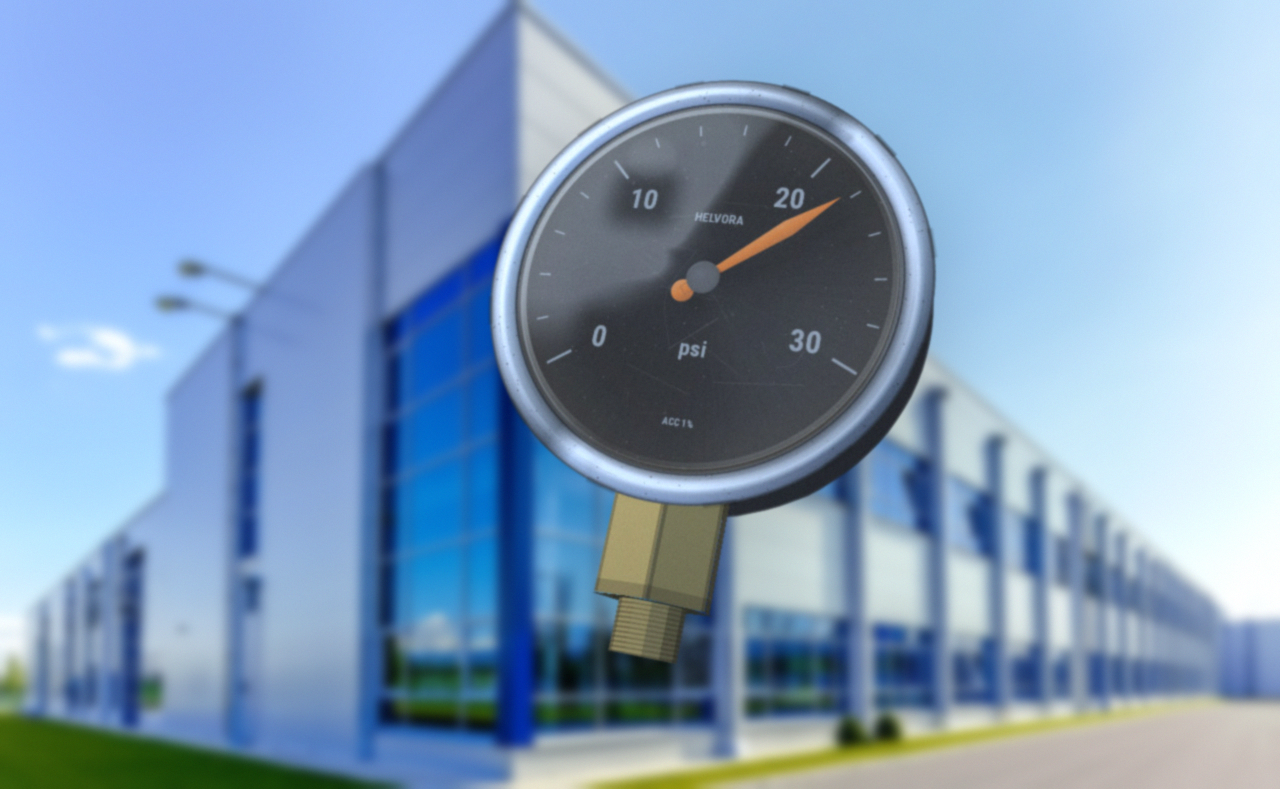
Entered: 22 psi
